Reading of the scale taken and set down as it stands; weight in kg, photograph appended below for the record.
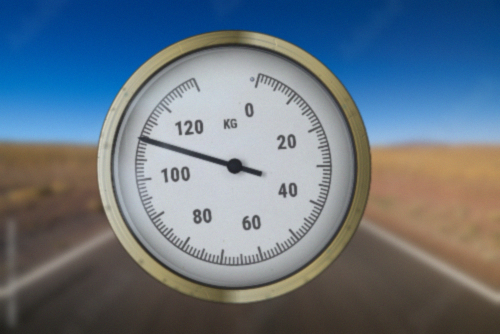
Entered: 110 kg
